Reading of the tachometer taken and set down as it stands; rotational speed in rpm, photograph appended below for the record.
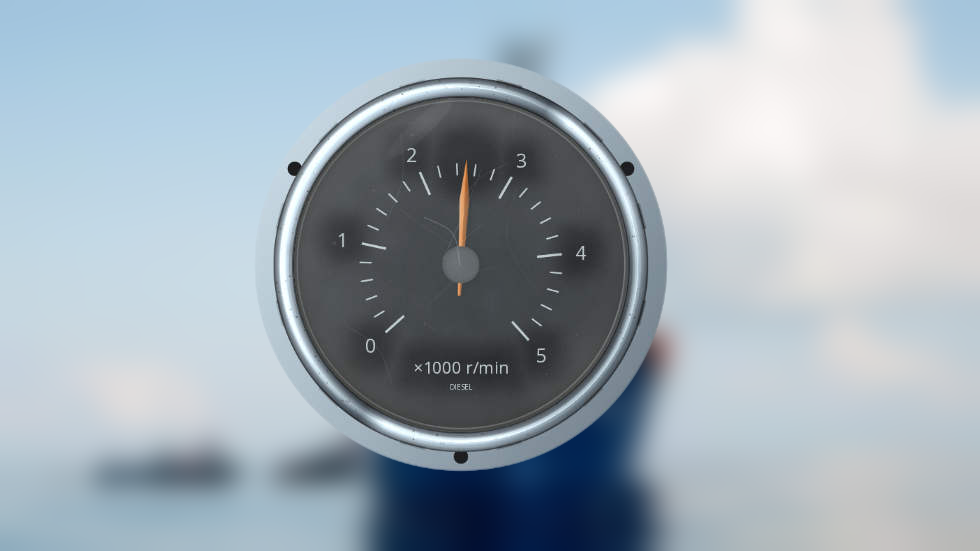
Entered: 2500 rpm
